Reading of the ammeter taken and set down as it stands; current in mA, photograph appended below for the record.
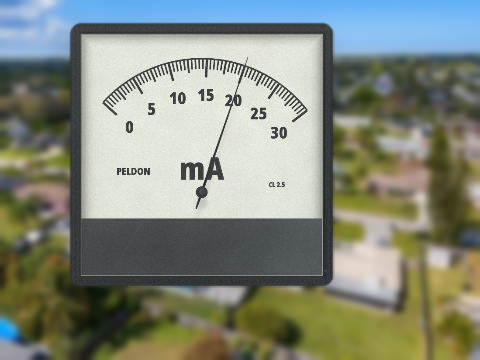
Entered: 20 mA
